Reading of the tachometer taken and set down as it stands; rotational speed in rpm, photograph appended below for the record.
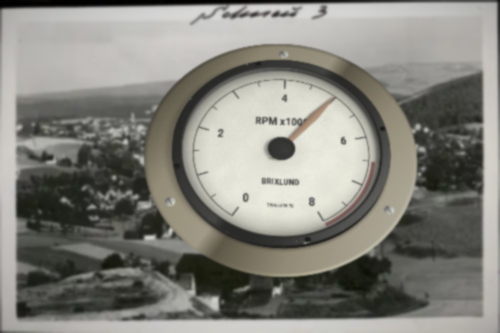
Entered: 5000 rpm
